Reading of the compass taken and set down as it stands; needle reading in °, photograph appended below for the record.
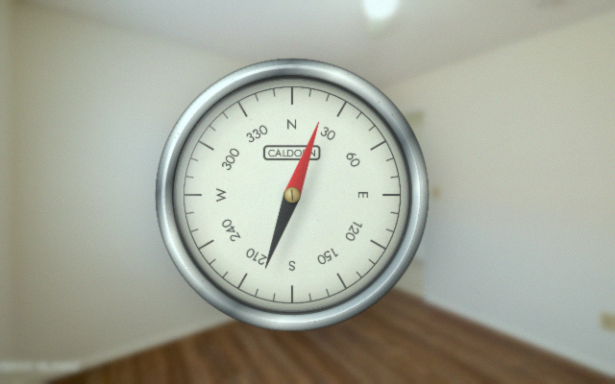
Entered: 20 °
